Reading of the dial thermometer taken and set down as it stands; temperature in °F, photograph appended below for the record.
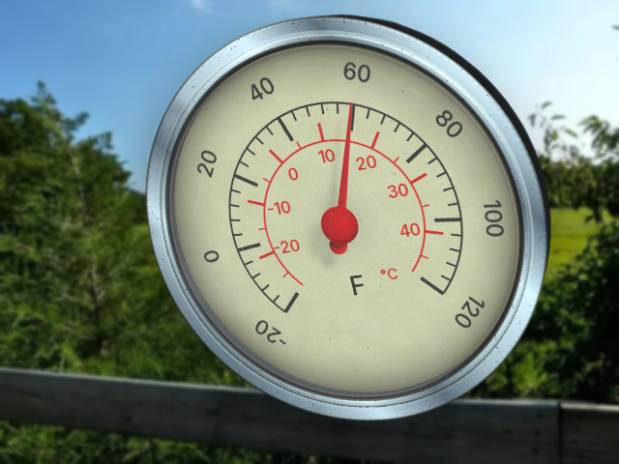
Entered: 60 °F
